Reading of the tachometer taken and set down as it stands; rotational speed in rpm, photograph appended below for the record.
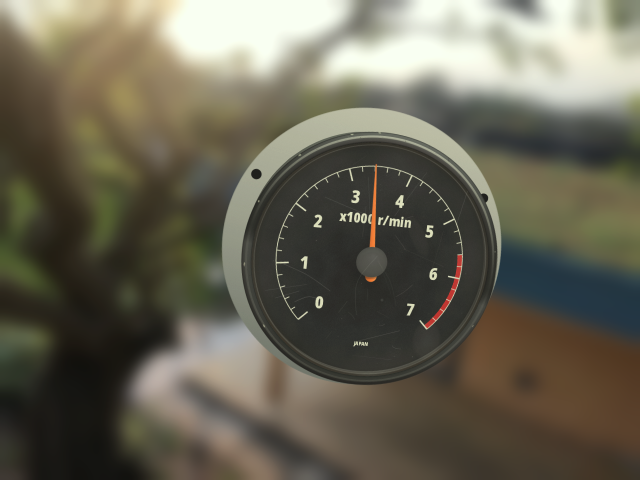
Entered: 3400 rpm
